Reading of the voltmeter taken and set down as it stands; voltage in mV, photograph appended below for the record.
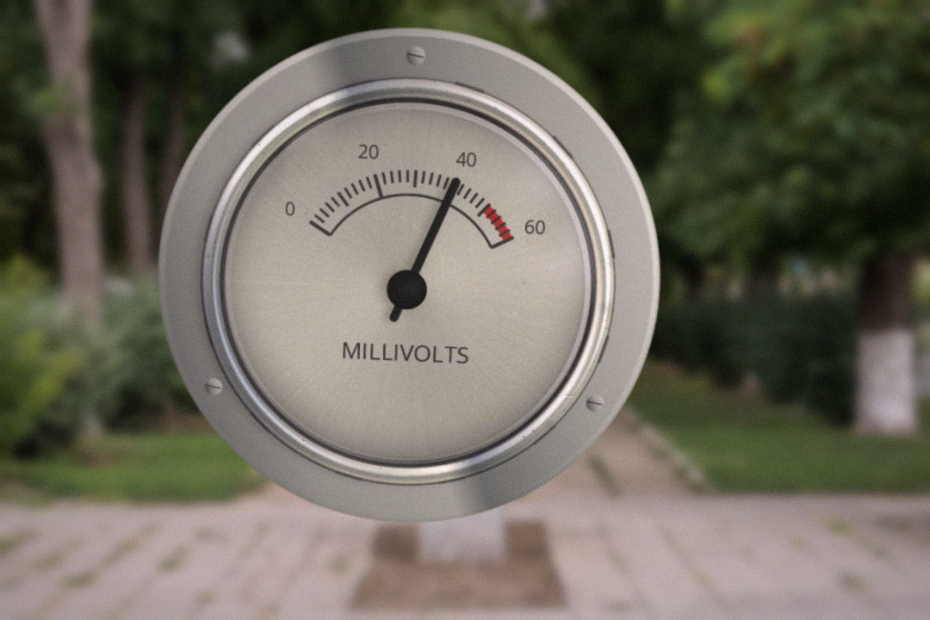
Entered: 40 mV
